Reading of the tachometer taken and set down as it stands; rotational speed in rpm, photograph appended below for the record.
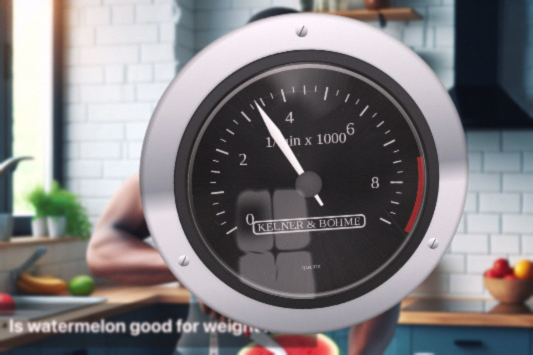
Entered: 3375 rpm
